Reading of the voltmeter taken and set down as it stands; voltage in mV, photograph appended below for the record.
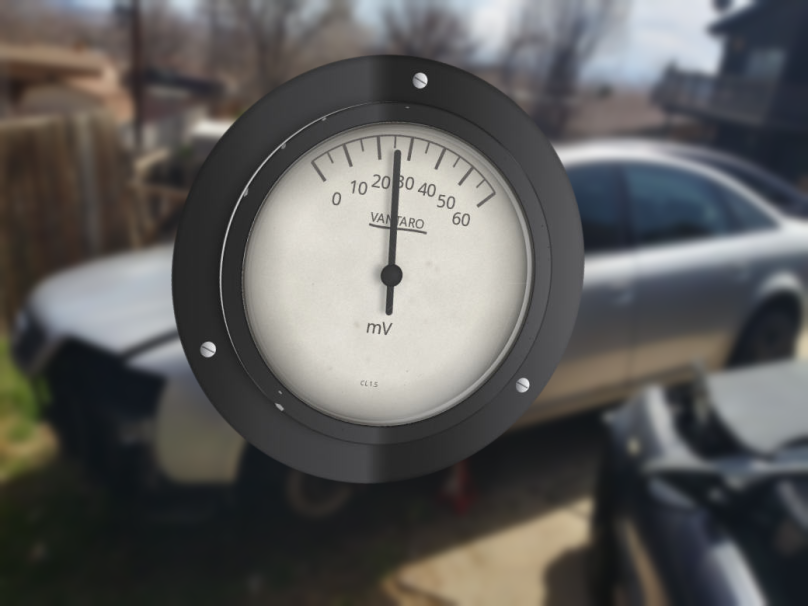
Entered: 25 mV
